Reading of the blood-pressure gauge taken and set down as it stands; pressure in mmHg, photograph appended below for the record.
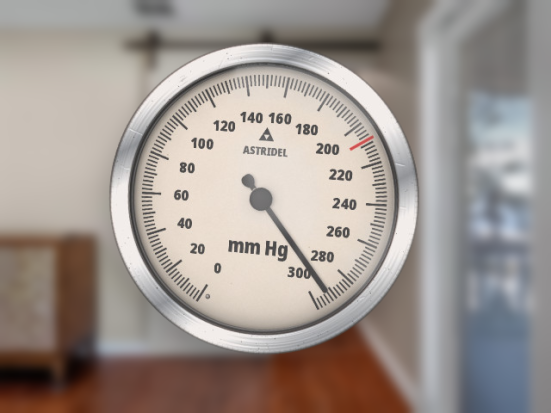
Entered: 292 mmHg
